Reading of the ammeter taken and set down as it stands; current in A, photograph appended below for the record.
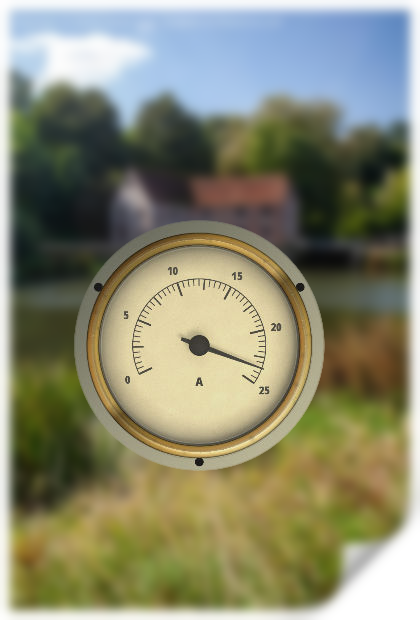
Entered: 23.5 A
